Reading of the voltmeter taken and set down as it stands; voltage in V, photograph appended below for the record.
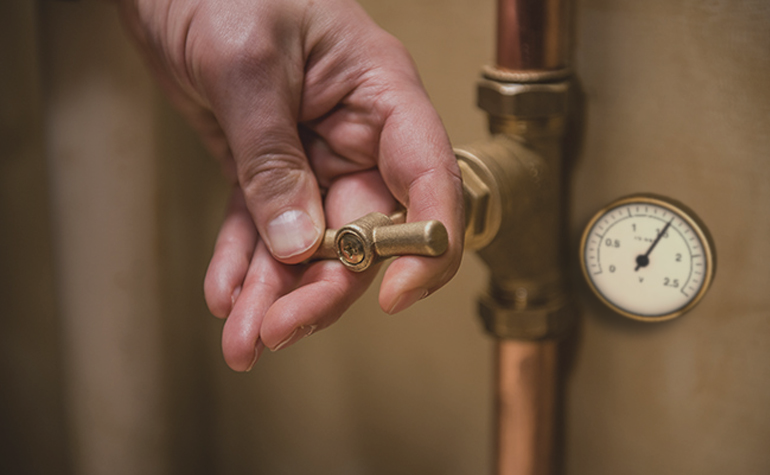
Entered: 1.5 V
